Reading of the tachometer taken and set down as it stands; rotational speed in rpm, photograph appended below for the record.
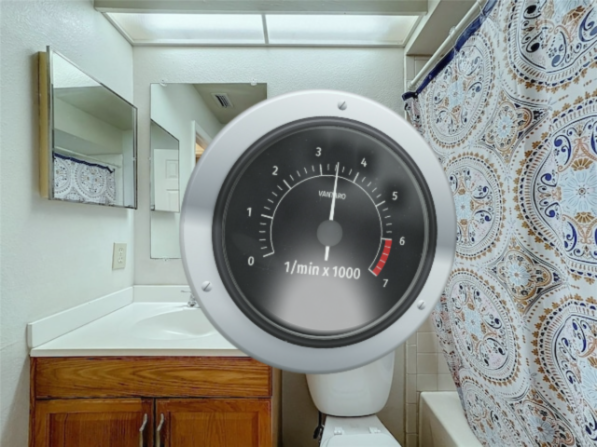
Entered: 3400 rpm
